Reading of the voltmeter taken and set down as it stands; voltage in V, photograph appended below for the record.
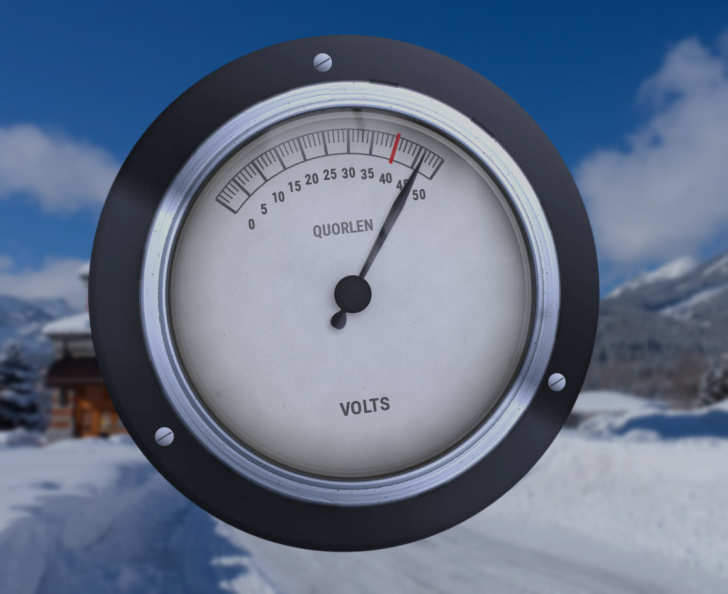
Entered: 46 V
